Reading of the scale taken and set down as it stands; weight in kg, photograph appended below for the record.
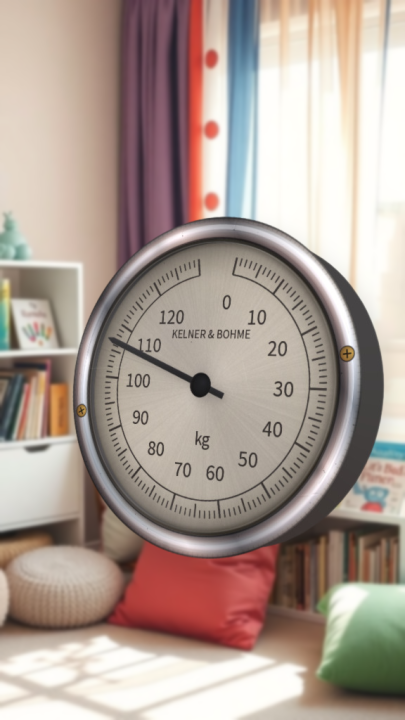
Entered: 107 kg
